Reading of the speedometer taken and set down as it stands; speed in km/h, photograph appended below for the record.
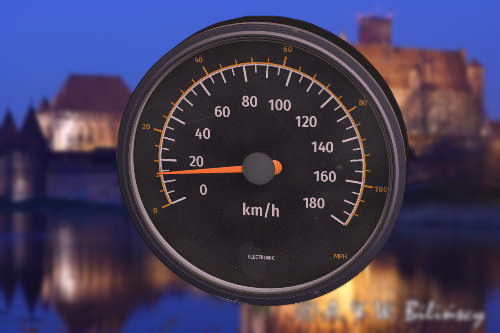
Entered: 15 km/h
